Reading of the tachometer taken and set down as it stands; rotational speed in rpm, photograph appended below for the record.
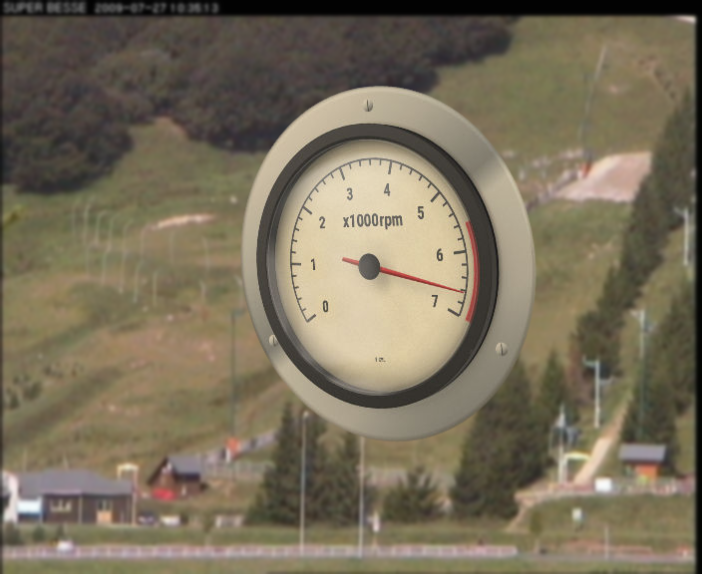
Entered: 6600 rpm
